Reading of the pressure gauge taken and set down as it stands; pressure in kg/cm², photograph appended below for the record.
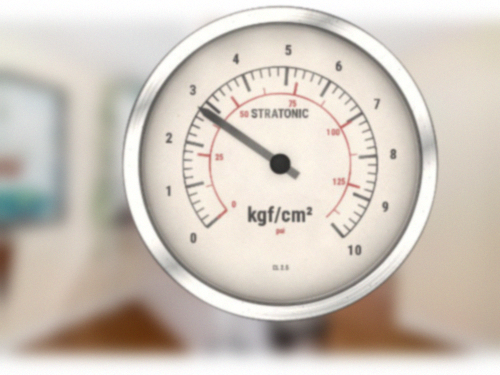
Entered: 2.8 kg/cm²
